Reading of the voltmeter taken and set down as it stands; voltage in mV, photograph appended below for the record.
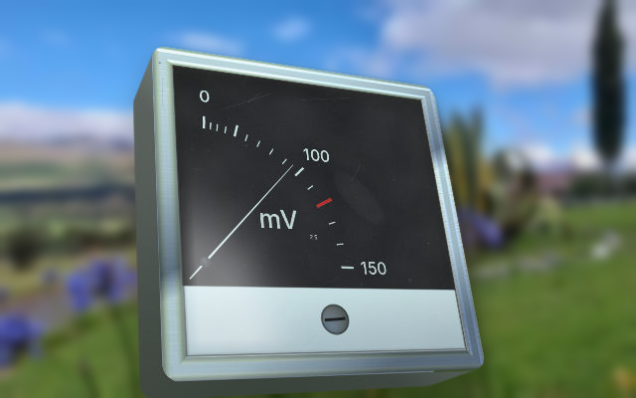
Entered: 95 mV
